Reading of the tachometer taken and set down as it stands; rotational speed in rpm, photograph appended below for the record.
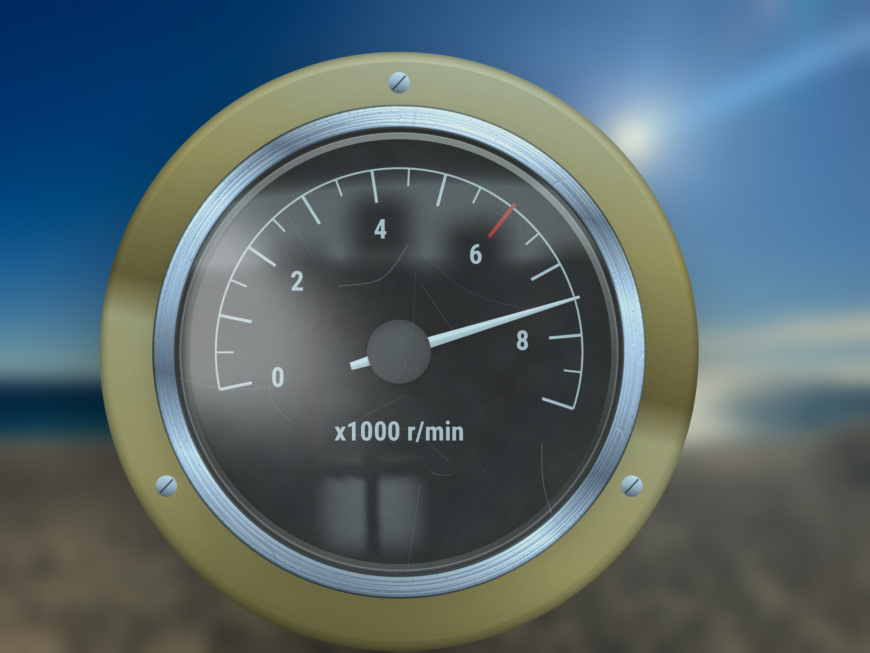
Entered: 7500 rpm
